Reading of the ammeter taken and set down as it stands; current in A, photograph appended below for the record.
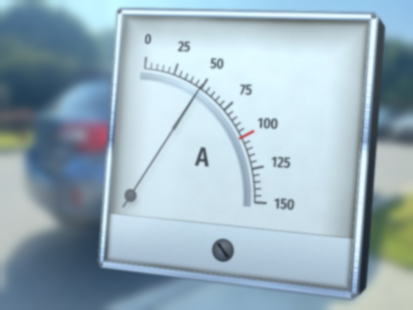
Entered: 50 A
